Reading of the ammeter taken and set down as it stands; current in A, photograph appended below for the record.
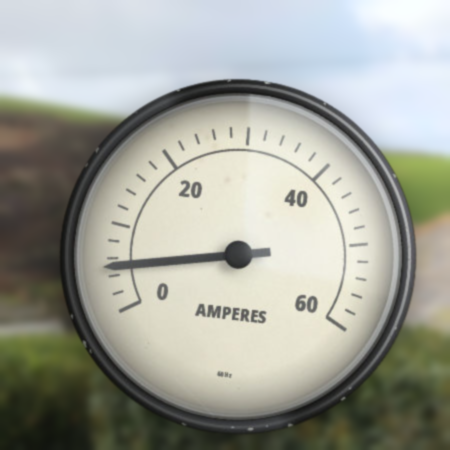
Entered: 5 A
